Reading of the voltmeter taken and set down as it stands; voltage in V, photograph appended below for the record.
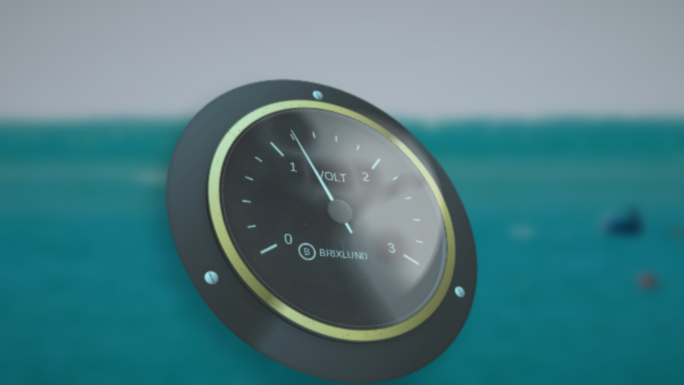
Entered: 1.2 V
